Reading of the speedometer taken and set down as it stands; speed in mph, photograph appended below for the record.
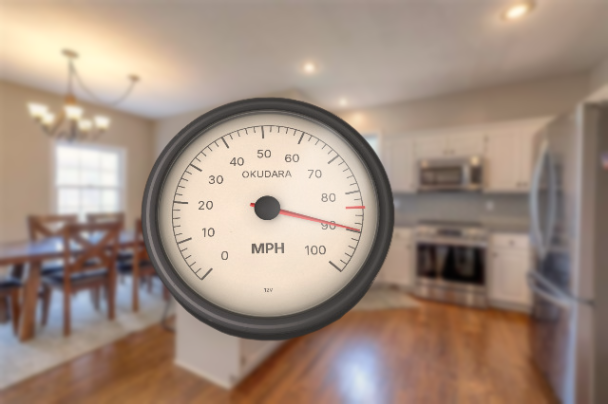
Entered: 90 mph
